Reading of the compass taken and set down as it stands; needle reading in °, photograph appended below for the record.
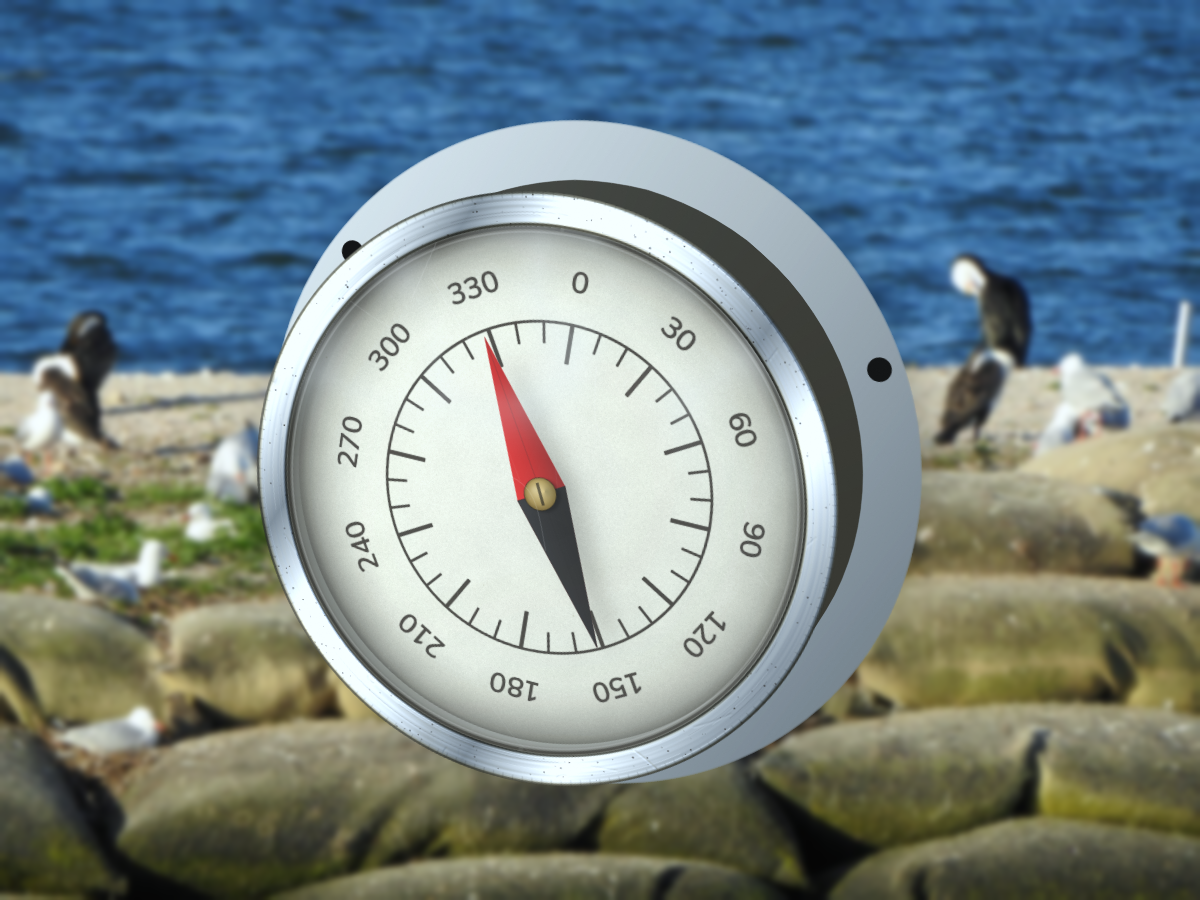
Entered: 330 °
